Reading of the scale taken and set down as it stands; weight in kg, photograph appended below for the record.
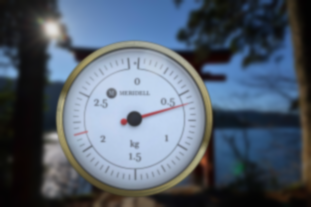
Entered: 0.6 kg
